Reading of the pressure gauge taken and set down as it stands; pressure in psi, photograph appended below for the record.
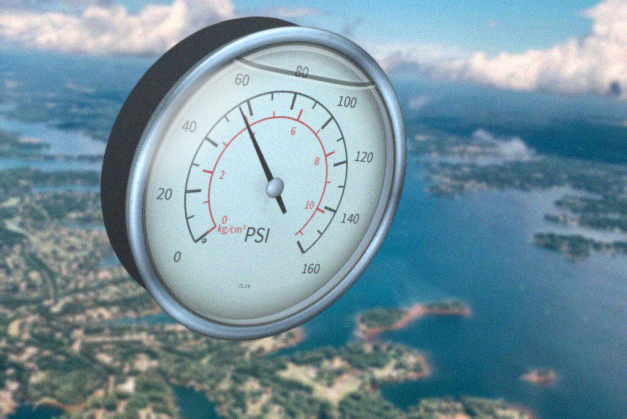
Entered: 55 psi
